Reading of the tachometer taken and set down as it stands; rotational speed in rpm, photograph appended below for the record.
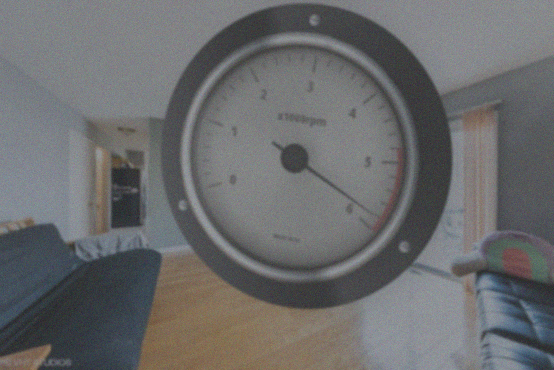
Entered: 5800 rpm
